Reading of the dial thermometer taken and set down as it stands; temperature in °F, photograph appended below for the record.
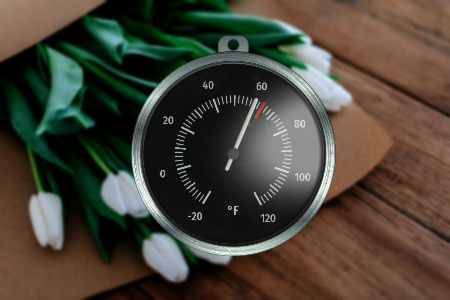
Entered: 60 °F
